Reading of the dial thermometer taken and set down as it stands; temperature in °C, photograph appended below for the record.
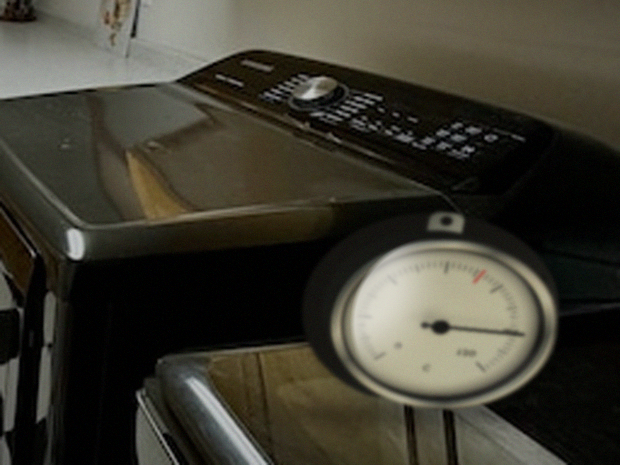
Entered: 100 °C
